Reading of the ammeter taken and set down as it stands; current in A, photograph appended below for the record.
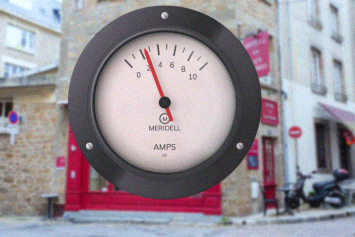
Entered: 2.5 A
